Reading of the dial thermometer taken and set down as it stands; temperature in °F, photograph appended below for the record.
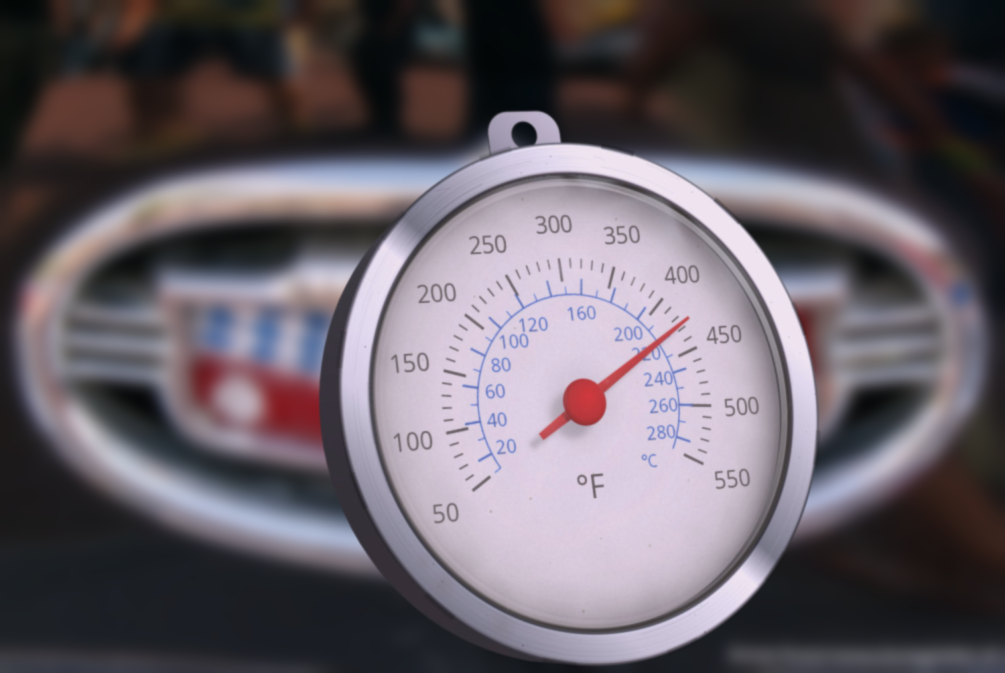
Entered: 425 °F
